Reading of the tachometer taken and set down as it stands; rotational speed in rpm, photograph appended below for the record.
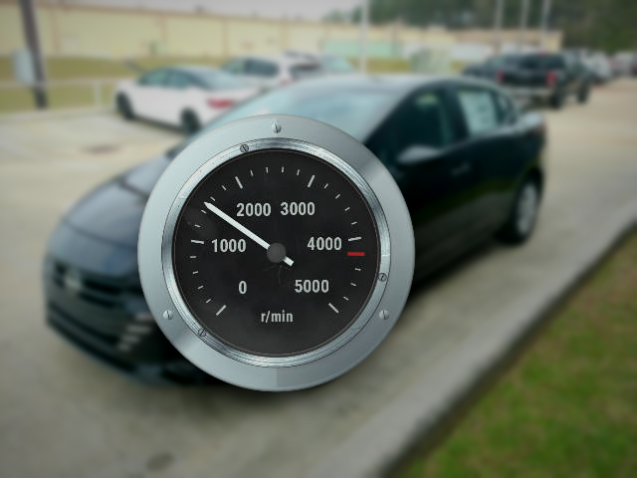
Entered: 1500 rpm
